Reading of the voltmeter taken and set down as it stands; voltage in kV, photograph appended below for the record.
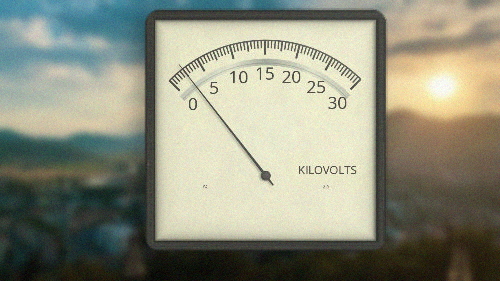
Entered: 2.5 kV
